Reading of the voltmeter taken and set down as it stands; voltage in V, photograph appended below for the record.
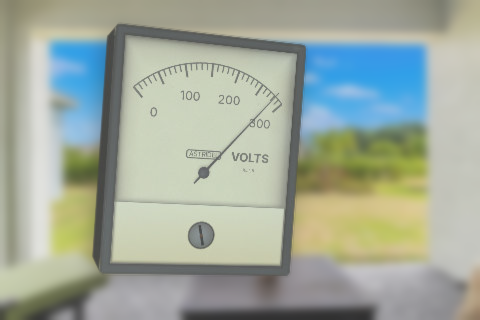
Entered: 280 V
